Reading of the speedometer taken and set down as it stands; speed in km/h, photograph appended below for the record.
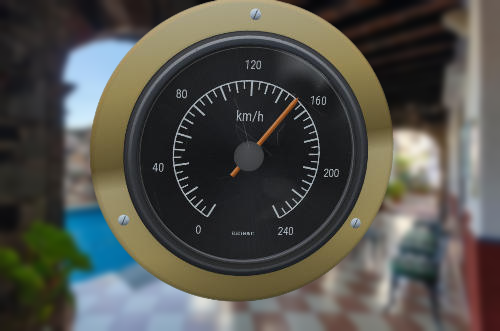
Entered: 150 km/h
